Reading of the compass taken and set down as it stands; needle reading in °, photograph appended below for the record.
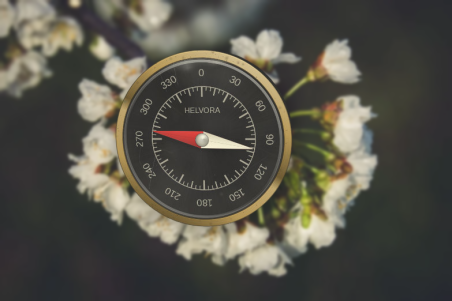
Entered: 280 °
